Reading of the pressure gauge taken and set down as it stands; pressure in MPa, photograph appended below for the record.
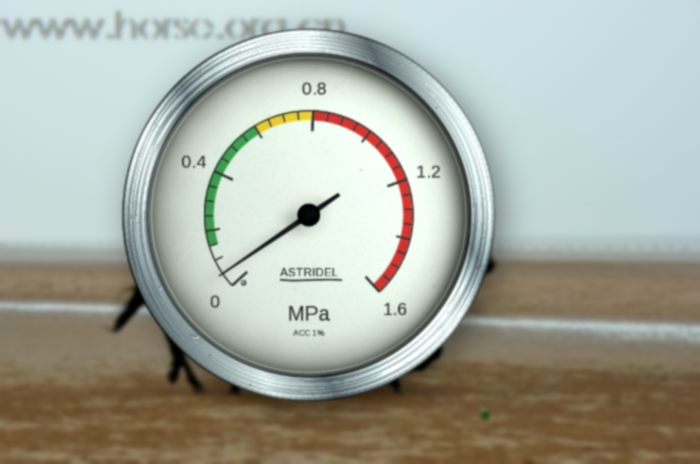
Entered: 0.05 MPa
